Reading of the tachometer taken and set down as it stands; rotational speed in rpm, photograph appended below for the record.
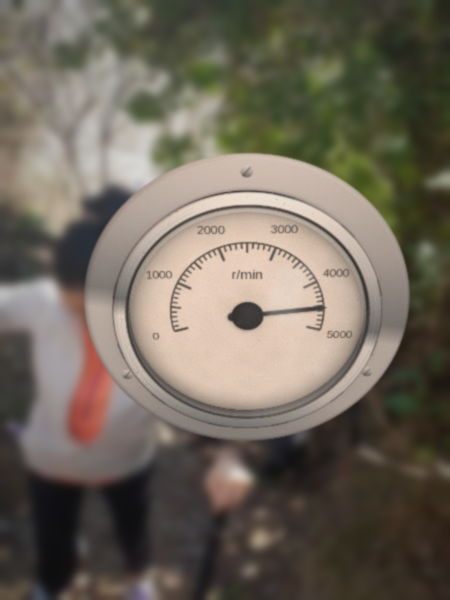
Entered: 4500 rpm
